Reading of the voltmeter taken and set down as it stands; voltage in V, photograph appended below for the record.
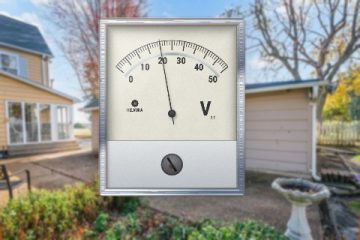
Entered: 20 V
